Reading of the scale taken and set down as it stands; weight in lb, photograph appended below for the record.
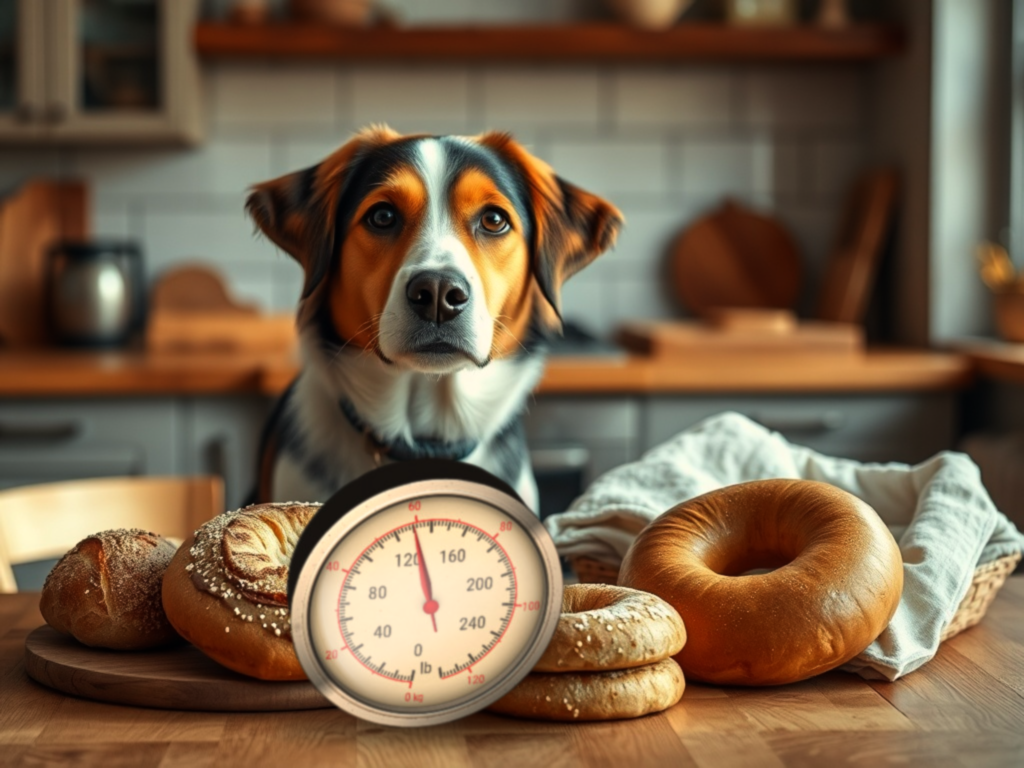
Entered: 130 lb
